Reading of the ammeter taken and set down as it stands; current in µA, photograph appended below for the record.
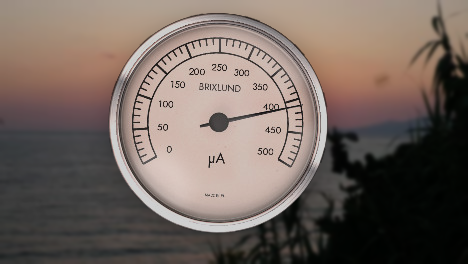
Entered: 410 µA
